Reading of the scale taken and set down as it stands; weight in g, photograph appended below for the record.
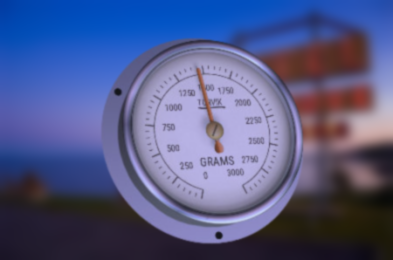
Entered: 1450 g
